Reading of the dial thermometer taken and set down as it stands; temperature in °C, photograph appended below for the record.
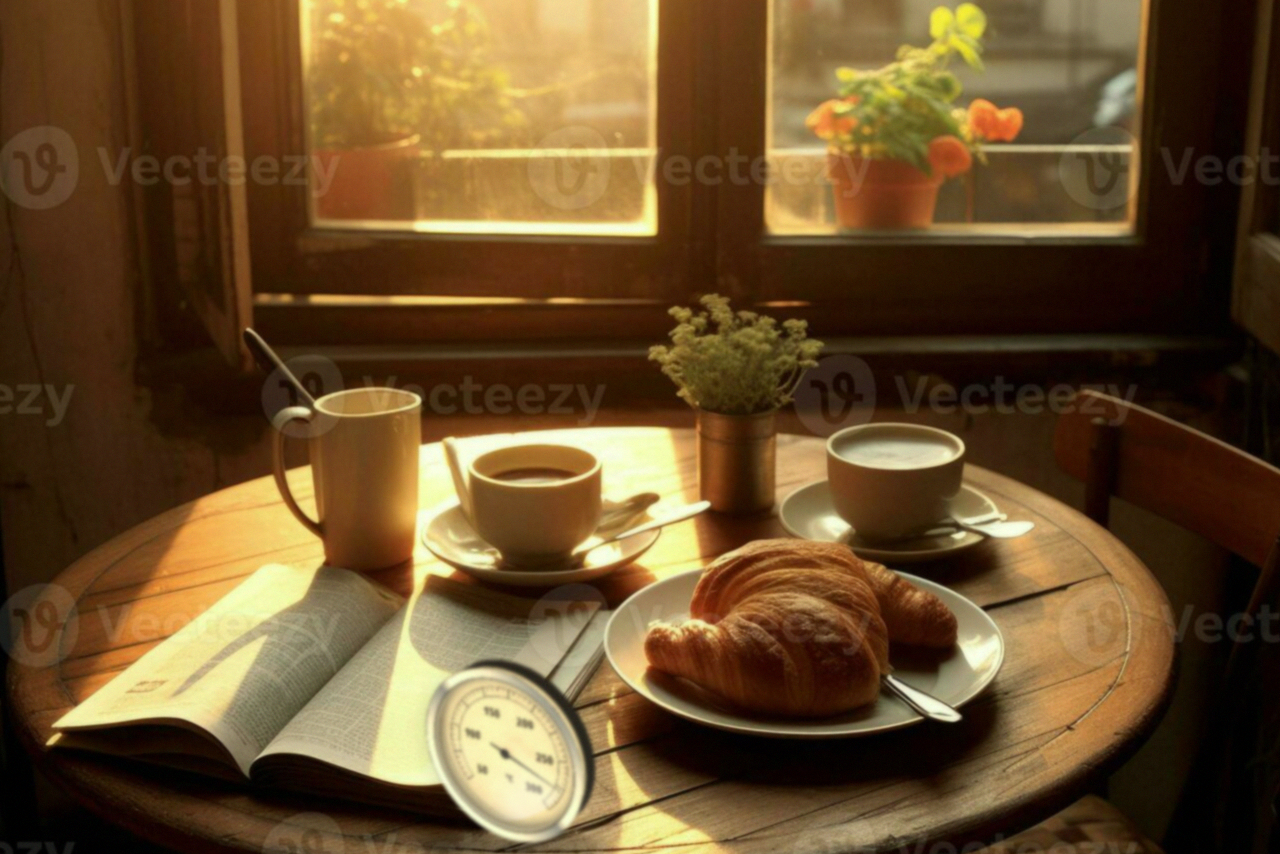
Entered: 275 °C
